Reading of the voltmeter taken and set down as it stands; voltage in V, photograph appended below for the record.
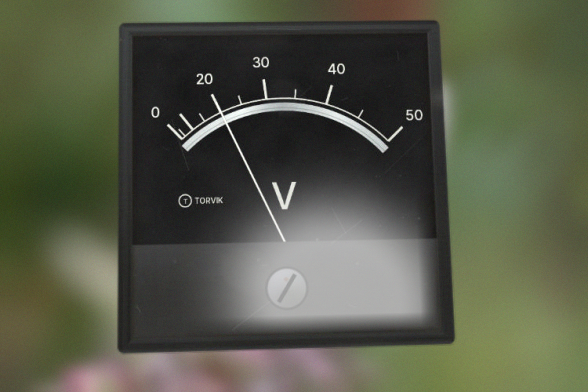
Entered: 20 V
